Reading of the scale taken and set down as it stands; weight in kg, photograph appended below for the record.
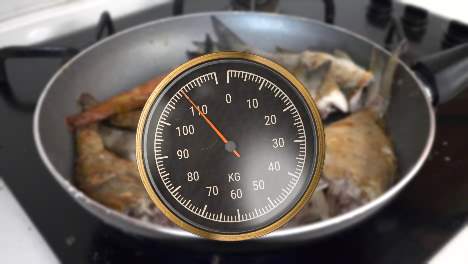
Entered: 110 kg
